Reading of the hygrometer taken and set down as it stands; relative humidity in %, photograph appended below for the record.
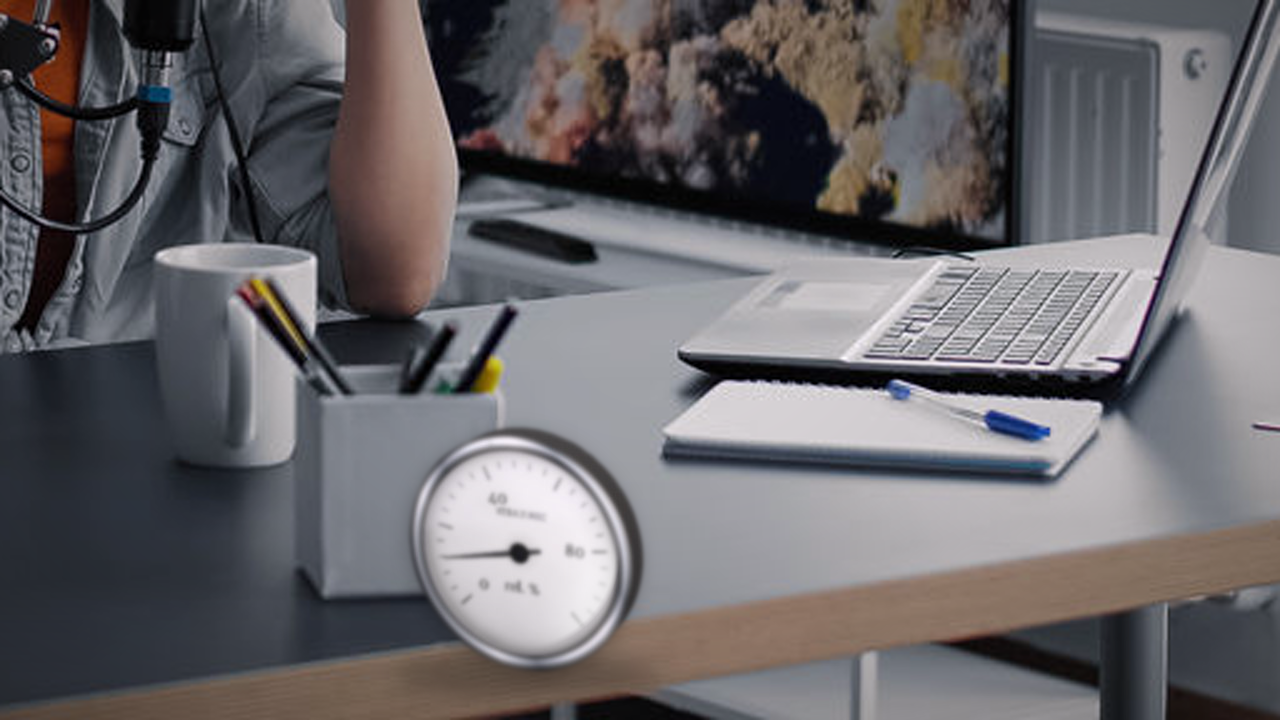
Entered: 12 %
